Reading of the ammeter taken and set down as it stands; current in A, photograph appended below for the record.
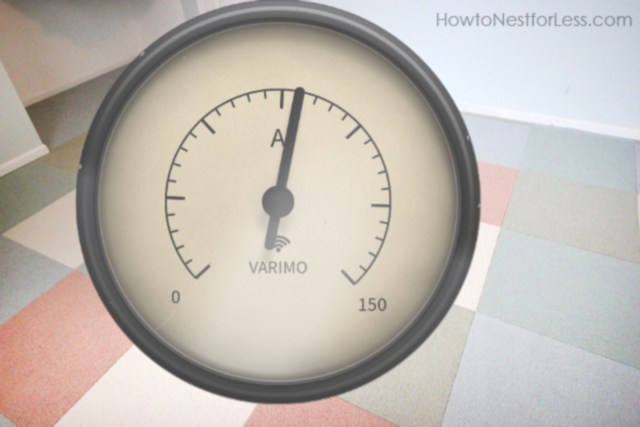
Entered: 80 A
